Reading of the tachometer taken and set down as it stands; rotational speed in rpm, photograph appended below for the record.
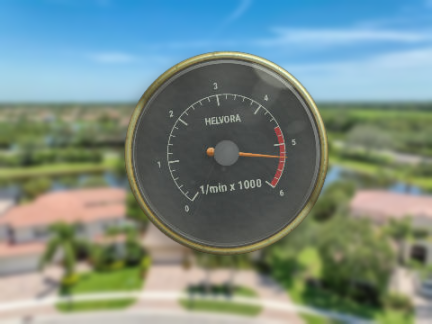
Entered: 5300 rpm
